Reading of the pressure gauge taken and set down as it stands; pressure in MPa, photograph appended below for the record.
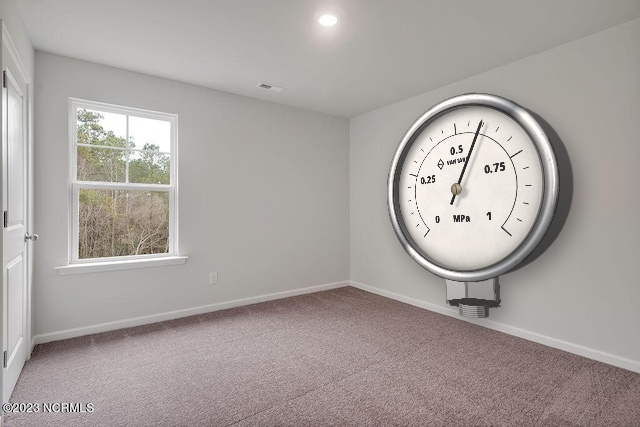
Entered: 0.6 MPa
